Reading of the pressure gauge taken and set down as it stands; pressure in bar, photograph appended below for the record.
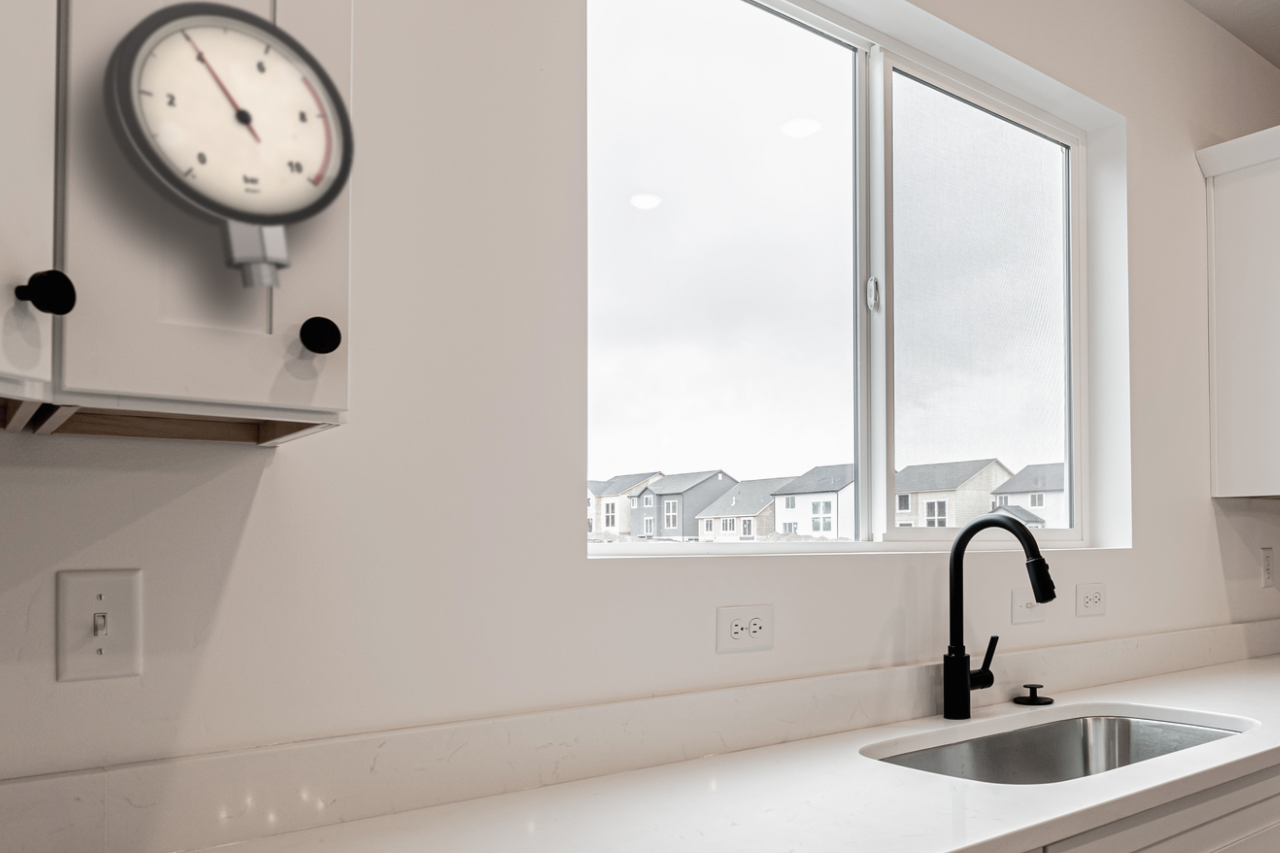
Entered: 4 bar
